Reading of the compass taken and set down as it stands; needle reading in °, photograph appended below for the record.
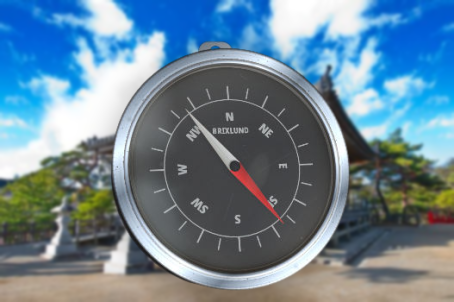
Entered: 142.5 °
